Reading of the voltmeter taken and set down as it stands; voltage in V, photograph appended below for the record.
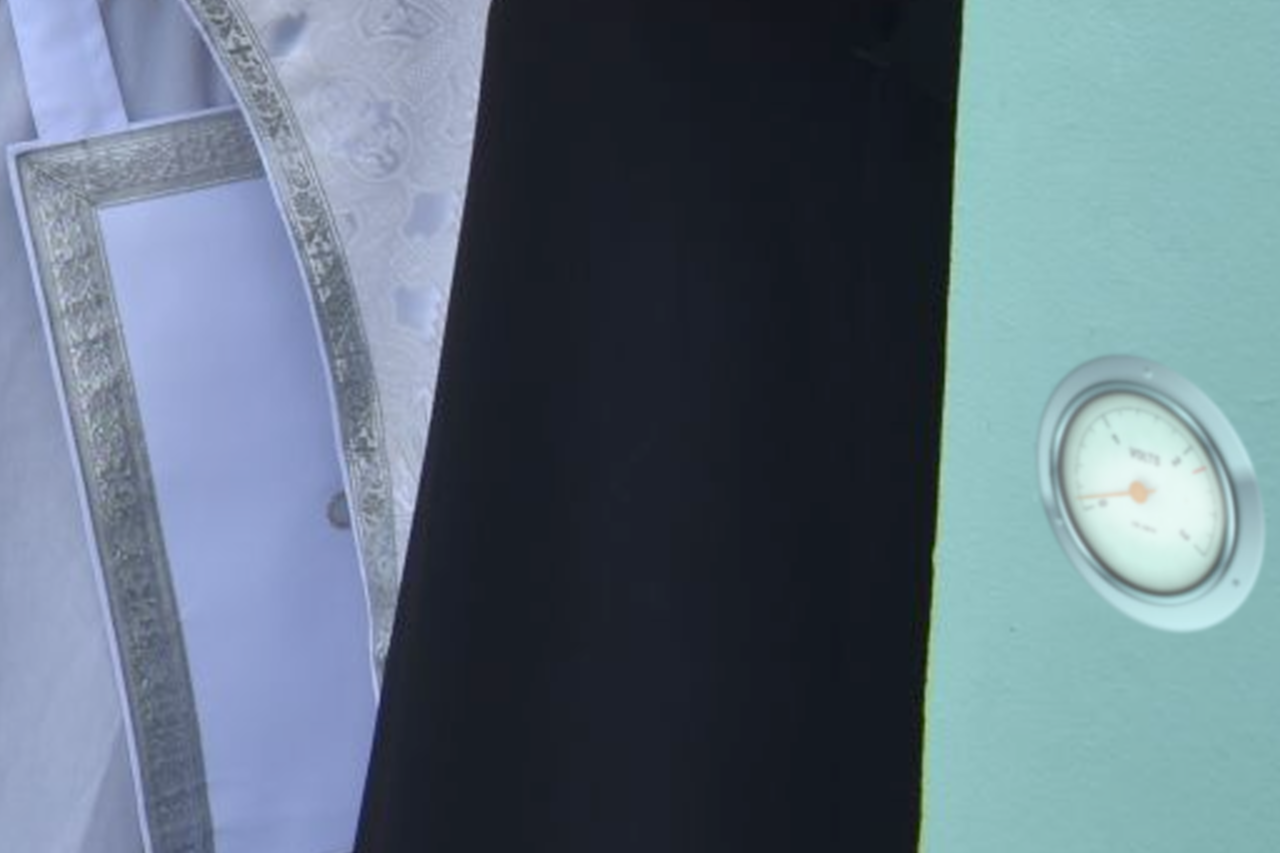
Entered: 0.1 V
